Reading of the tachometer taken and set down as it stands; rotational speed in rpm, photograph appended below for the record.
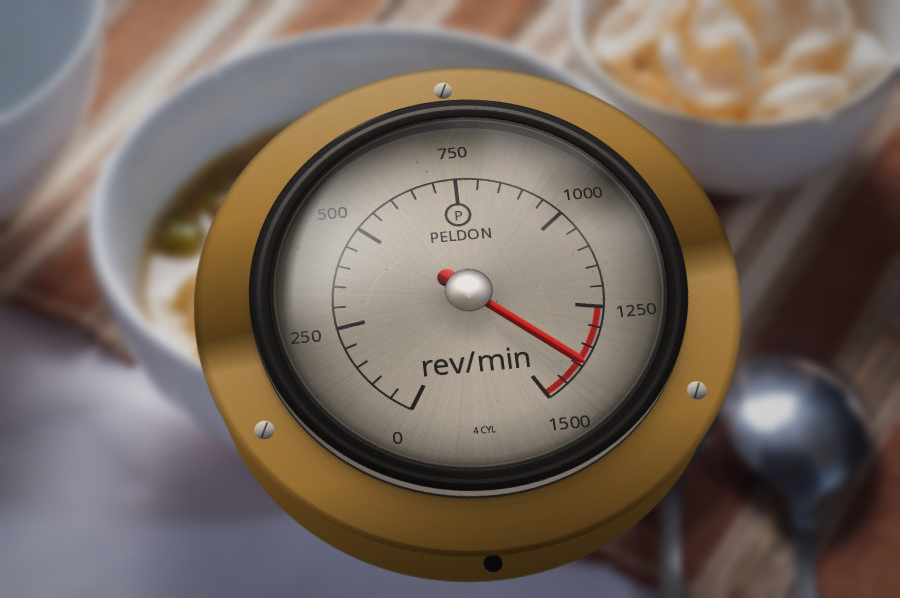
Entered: 1400 rpm
